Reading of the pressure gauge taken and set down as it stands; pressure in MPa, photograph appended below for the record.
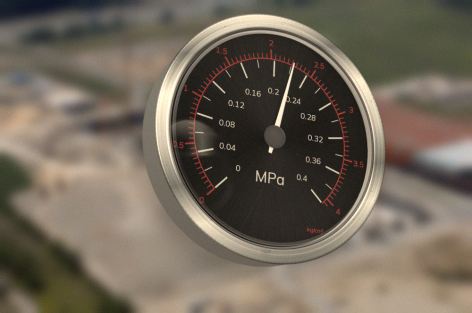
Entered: 0.22 MPa
